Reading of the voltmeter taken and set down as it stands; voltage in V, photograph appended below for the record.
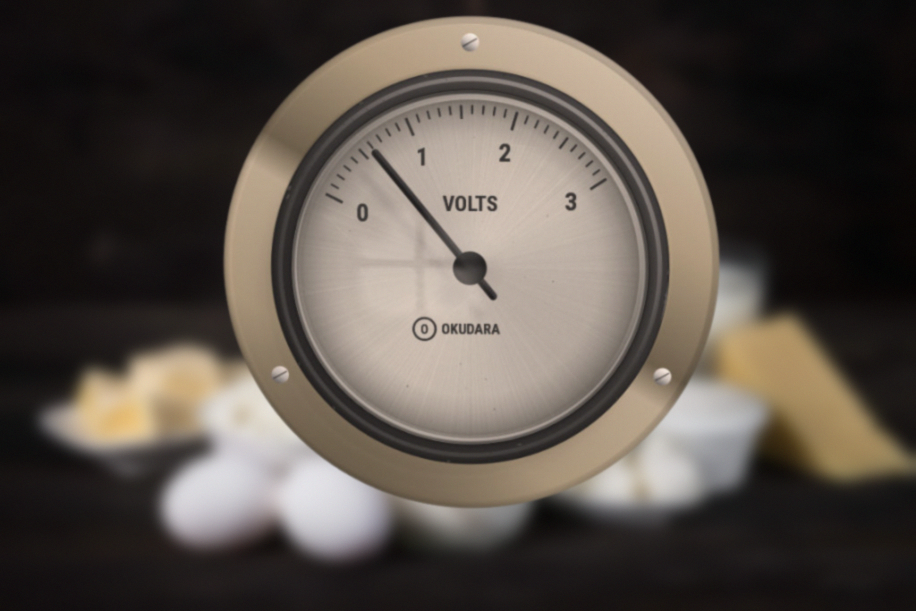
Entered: 0.6 V
